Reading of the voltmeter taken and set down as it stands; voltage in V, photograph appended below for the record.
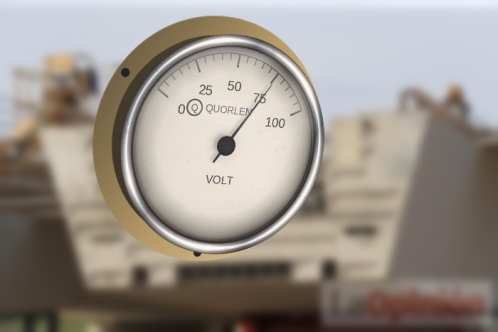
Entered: 75 V
